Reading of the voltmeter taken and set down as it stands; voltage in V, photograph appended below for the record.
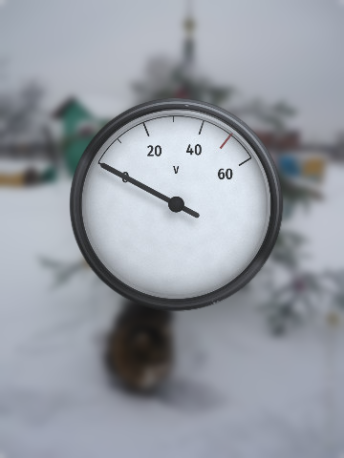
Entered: 0 V
